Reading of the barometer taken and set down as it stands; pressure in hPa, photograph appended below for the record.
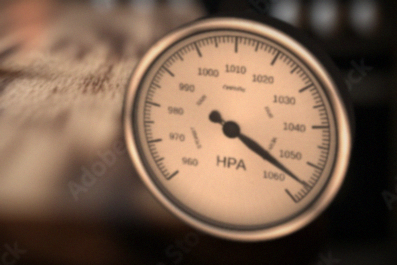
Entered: 1055 hPa
